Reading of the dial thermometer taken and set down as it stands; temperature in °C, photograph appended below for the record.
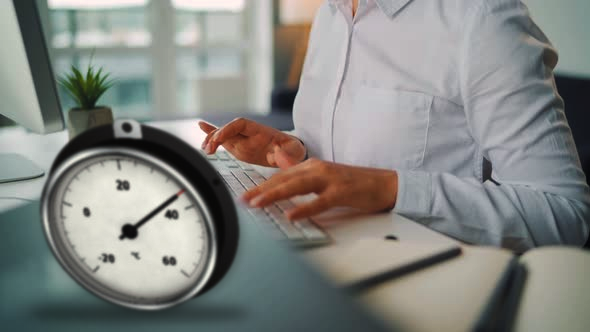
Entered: 36 °C
